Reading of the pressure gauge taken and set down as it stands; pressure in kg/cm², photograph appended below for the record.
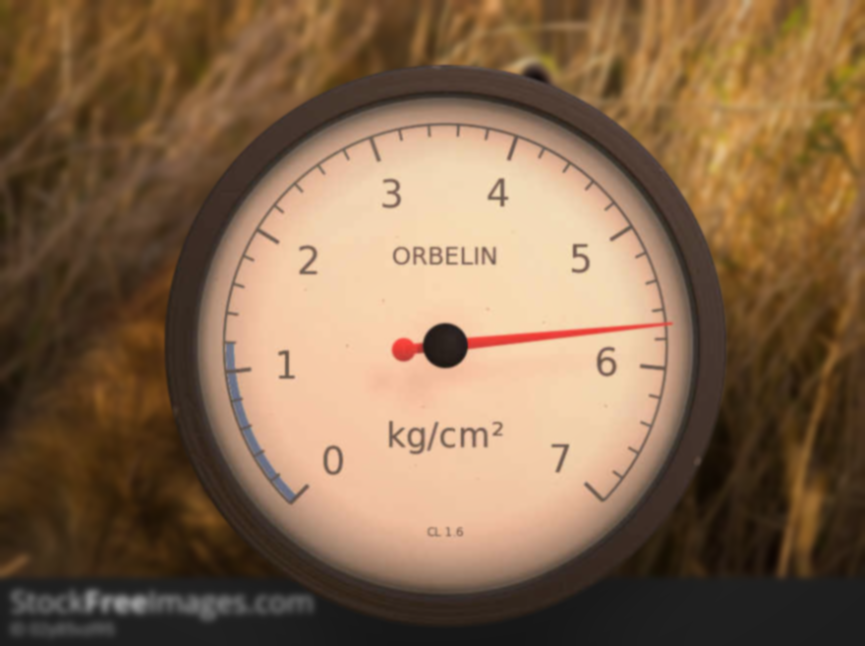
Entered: 5.7 kg/cm²
